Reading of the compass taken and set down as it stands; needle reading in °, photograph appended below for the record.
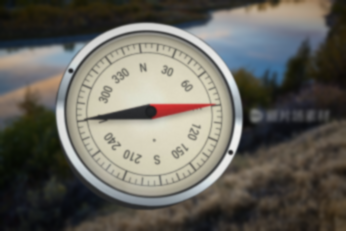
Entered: 90 °
